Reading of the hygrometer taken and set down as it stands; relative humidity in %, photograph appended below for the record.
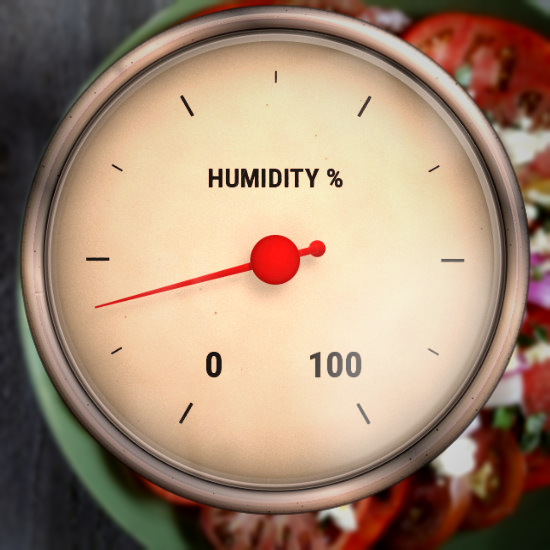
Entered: 15 %
